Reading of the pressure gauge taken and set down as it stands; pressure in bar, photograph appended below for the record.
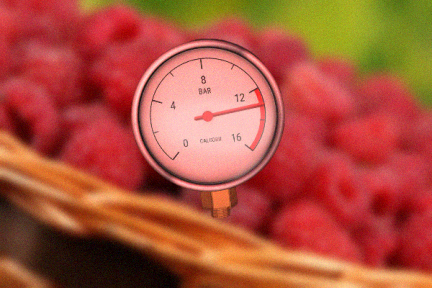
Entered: 13 bar
